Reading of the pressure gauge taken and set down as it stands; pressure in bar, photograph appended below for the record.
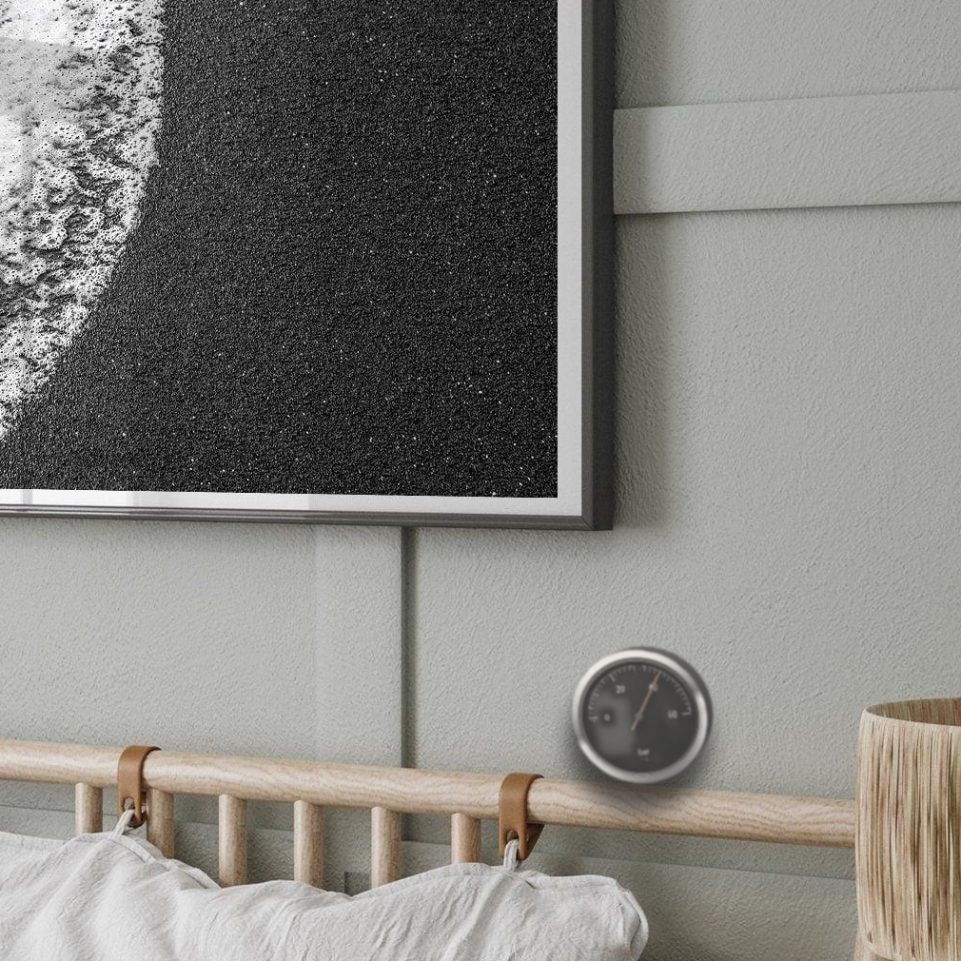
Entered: 40 bar
